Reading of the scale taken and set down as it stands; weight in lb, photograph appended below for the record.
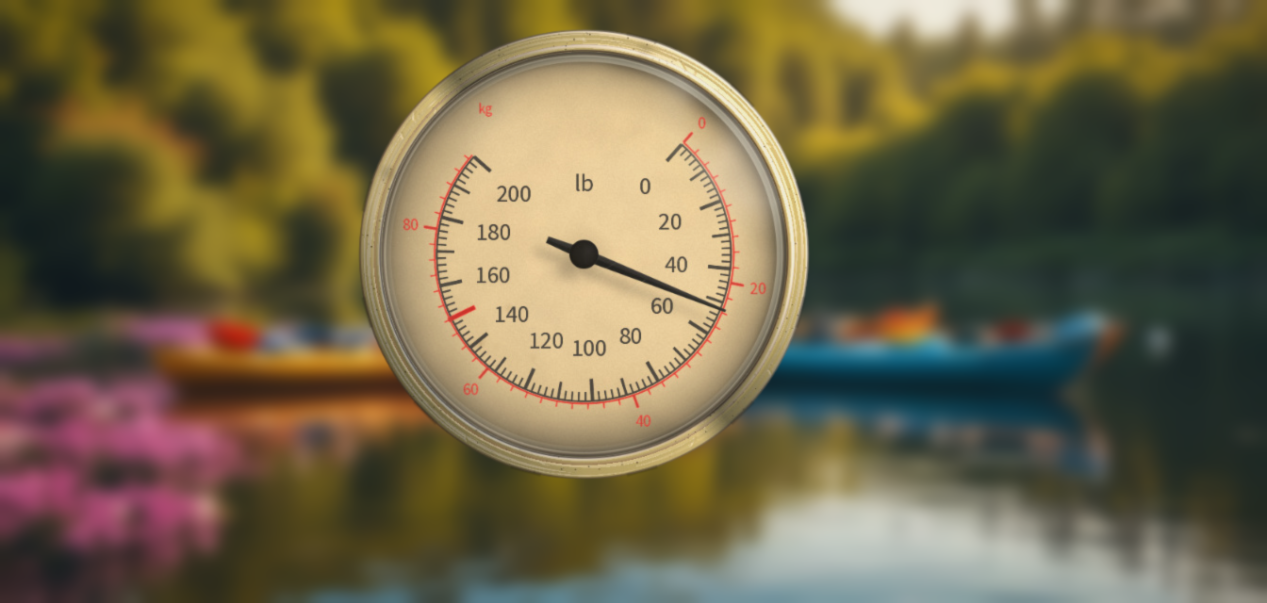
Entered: 52 lb
